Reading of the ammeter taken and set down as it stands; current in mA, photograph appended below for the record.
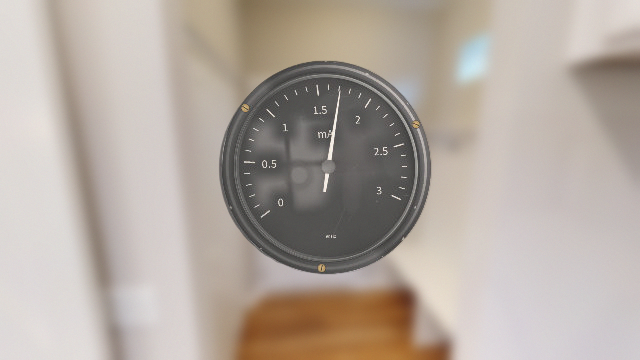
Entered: 1.7 mA
